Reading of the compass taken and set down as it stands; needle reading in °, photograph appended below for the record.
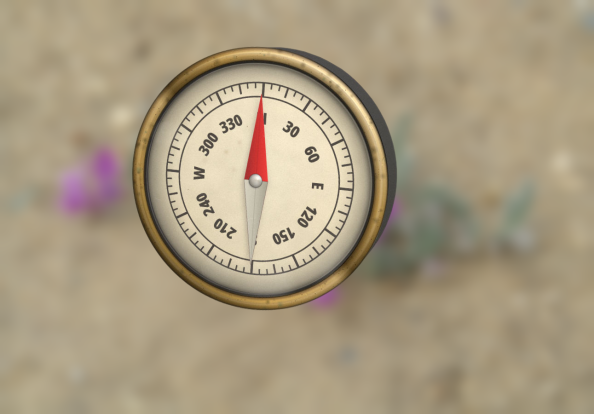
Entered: 0 °
